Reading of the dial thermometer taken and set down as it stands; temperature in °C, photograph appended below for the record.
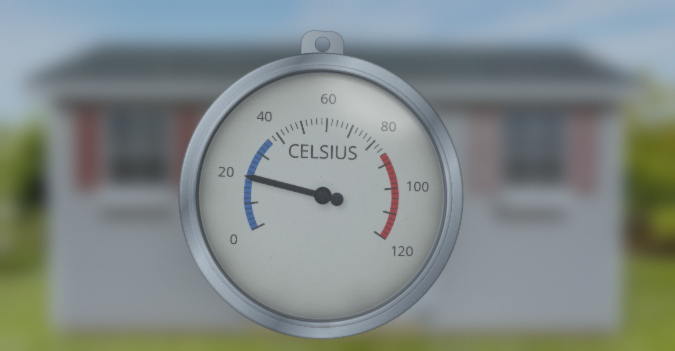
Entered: 20 °C
